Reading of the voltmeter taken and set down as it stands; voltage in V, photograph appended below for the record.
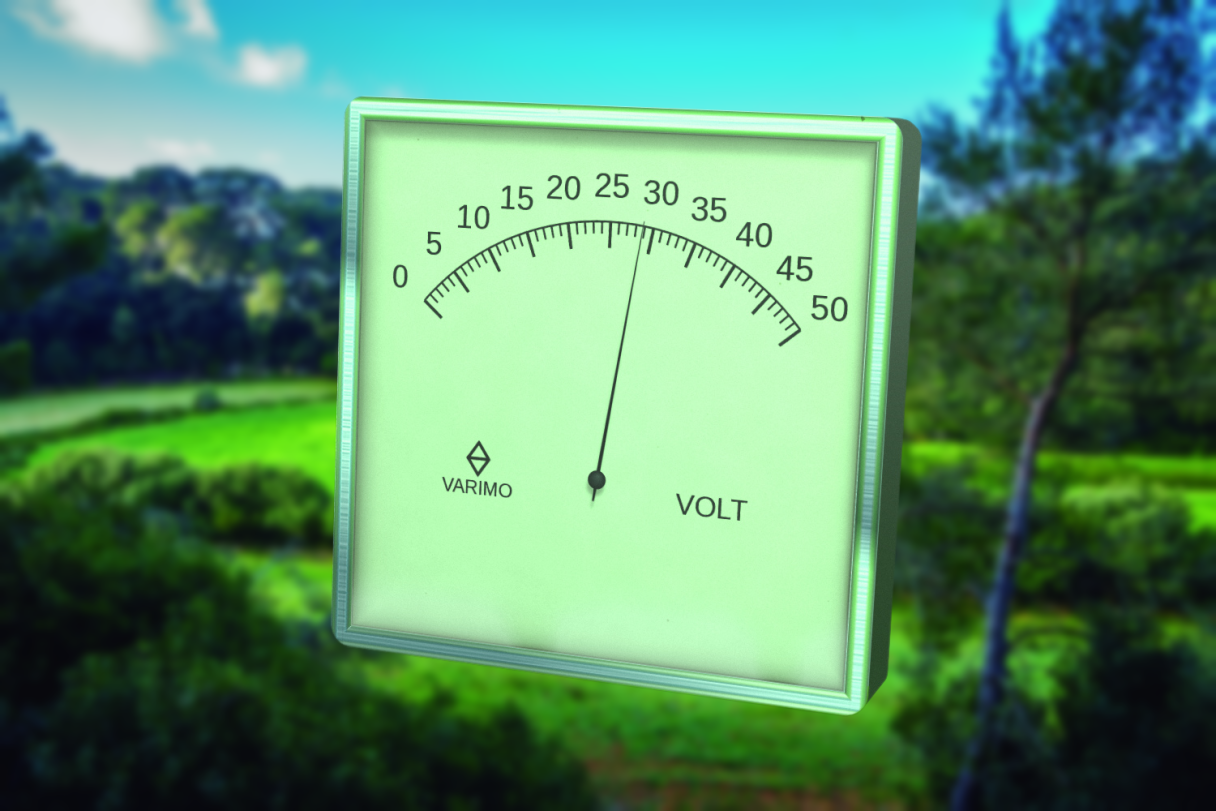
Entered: 29 V
